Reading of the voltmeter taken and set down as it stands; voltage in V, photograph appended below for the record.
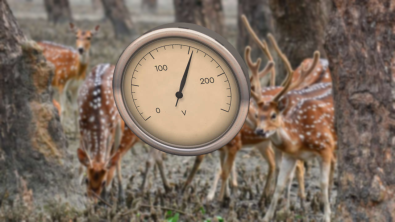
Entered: 155 V
